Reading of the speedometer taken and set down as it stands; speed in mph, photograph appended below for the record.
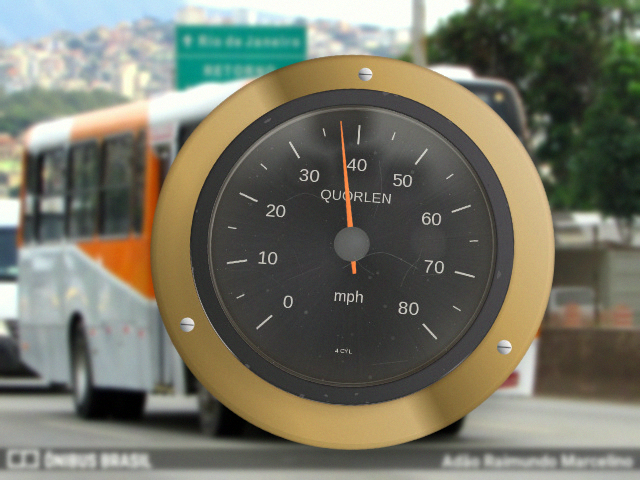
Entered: 37.5 mph
